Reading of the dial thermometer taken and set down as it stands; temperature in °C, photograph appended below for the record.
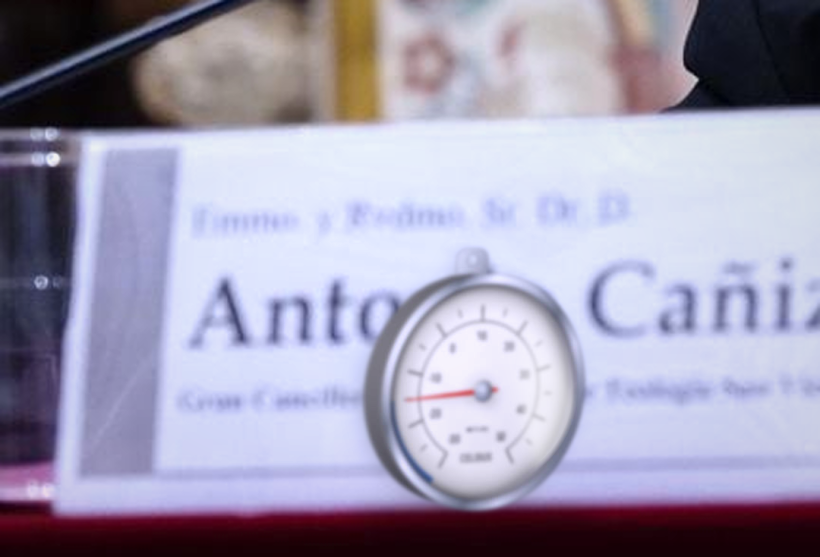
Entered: -15 °C
